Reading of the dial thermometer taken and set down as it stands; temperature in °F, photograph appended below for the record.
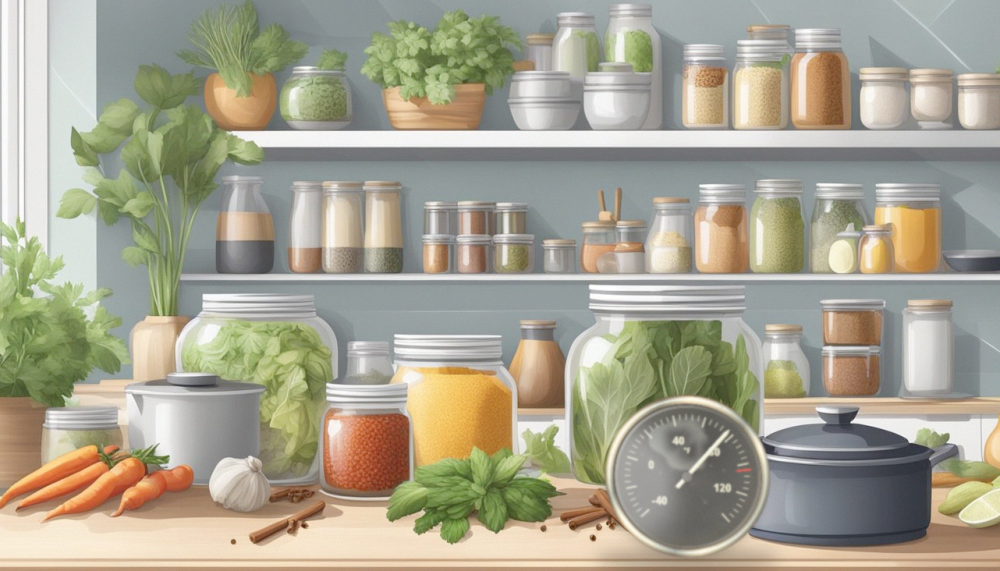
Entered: 76 °F
